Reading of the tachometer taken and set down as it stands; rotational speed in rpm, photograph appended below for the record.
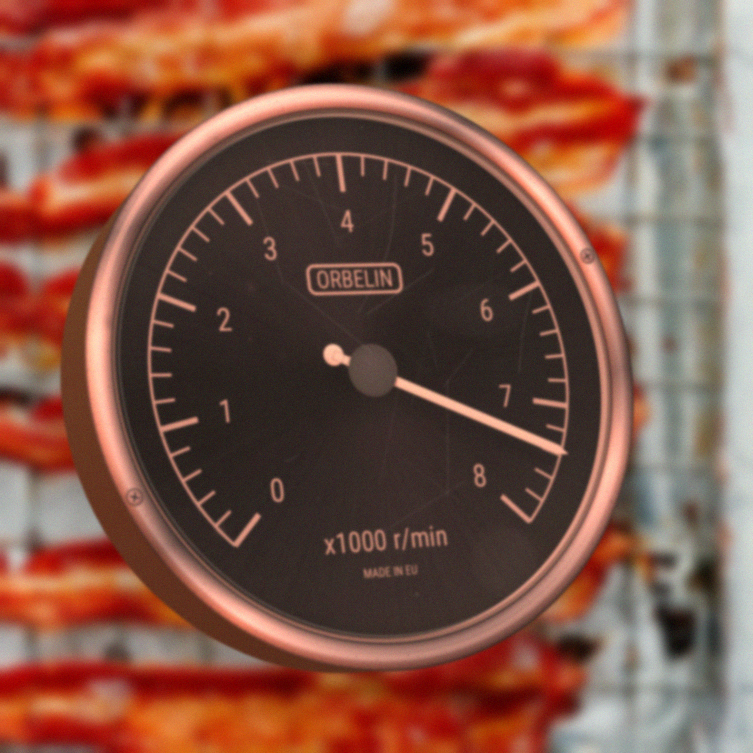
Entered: 7400 rpm
